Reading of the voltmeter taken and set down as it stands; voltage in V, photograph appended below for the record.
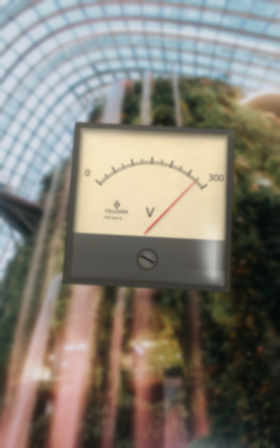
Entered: 275 V
